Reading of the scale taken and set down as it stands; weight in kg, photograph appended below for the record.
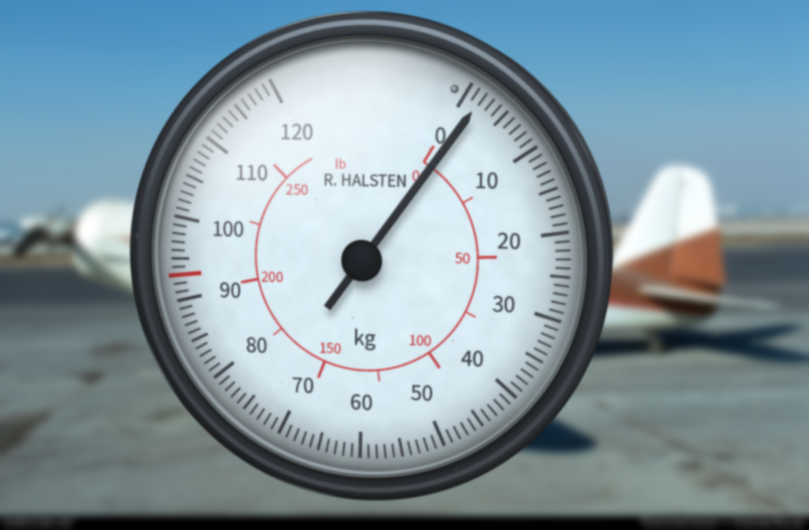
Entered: 2 kg
